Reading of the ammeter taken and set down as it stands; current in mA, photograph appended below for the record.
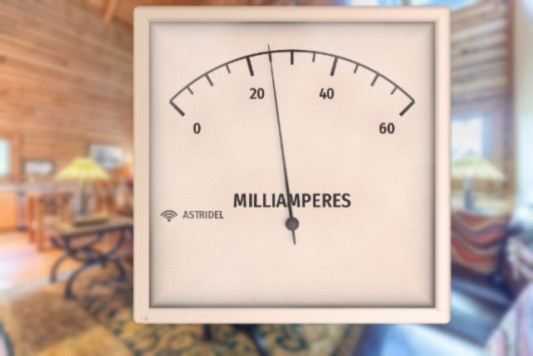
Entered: 25 mA
